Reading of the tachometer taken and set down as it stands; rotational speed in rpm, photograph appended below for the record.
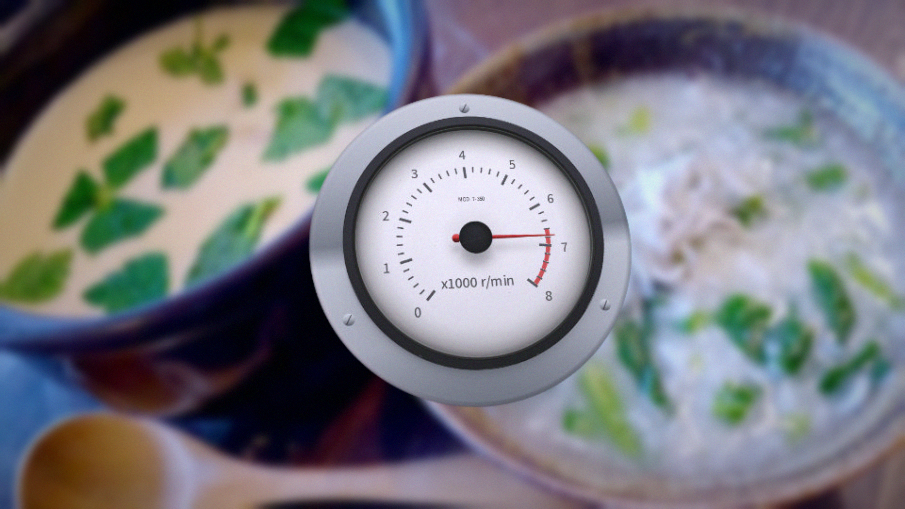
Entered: 6800 rpm
